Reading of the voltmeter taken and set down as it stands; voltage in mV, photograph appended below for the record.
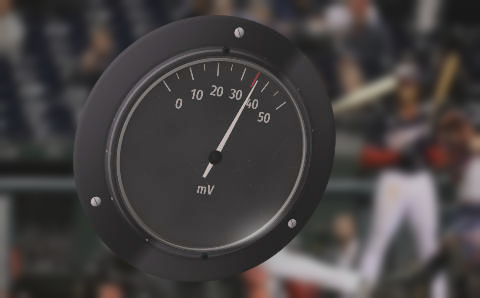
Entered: 35 mV
